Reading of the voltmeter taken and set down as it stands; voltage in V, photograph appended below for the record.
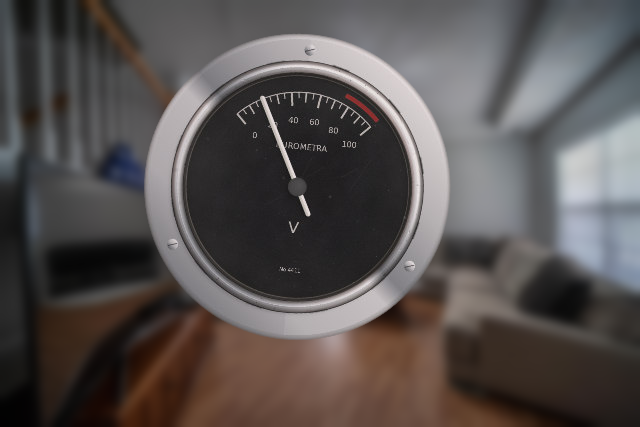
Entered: 20 V
